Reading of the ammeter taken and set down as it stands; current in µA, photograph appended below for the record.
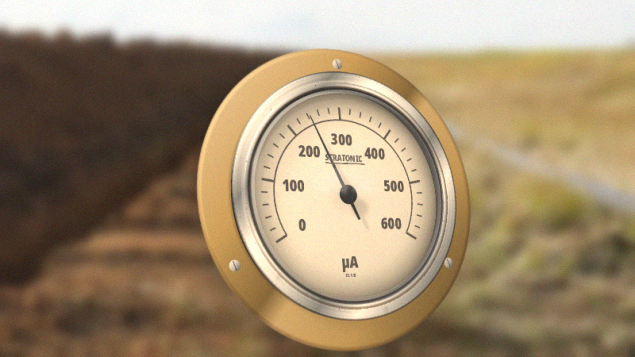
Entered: 240 µA
